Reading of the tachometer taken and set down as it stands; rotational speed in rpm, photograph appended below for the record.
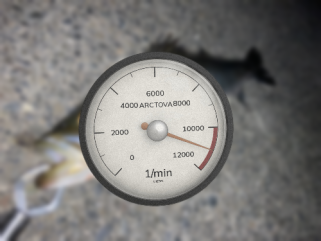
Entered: 11000 rpm
